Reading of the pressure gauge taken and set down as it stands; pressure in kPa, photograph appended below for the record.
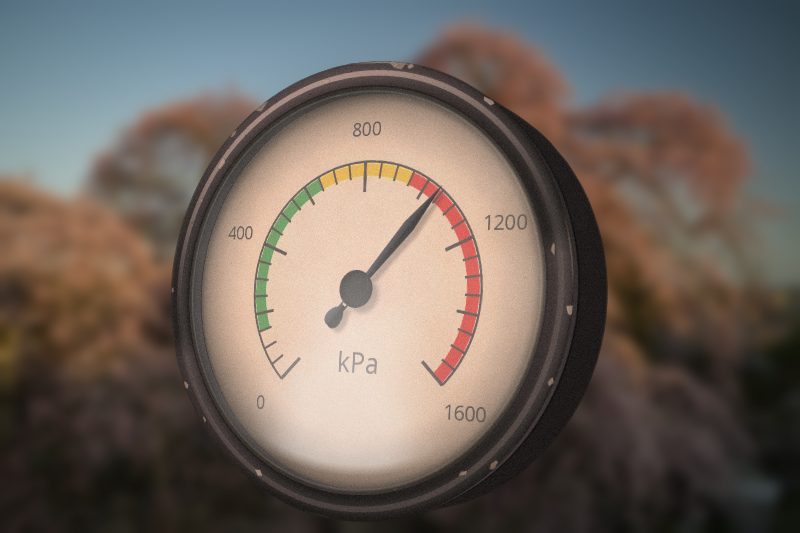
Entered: 1050 kPa
